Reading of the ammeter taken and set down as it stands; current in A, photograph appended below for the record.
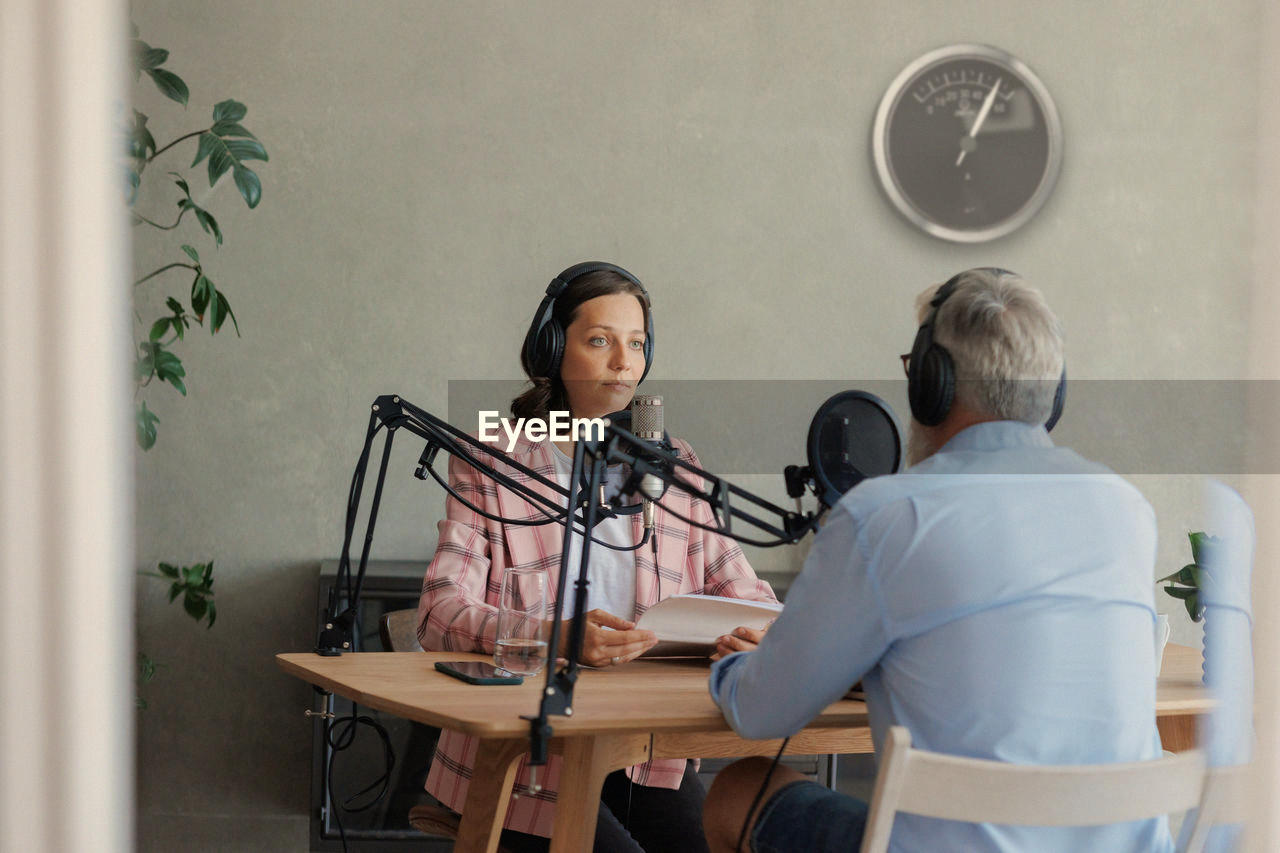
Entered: 50 A
